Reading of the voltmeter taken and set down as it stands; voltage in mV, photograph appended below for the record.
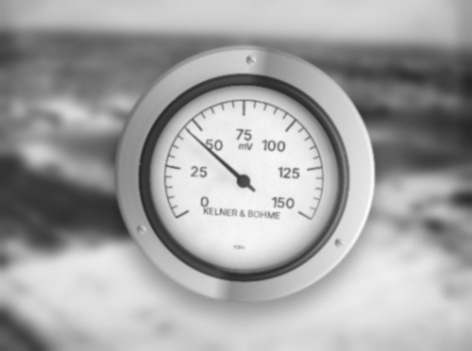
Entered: 45 mV
